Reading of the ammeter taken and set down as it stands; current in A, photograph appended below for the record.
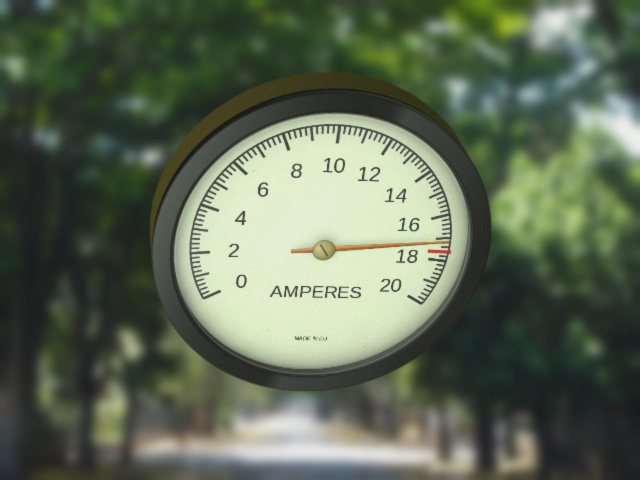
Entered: 17 A
